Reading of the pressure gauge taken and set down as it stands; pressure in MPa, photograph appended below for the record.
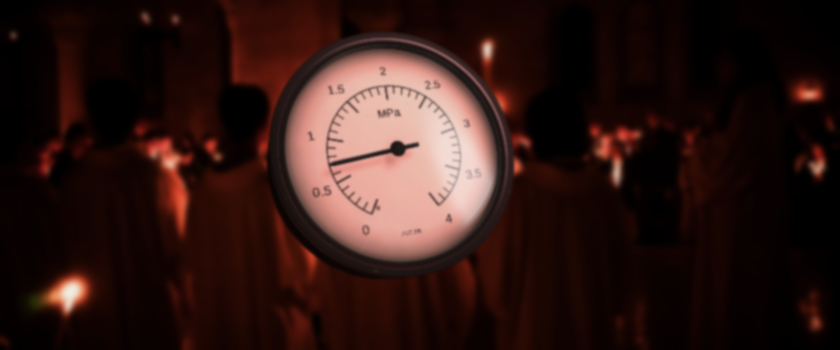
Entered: 0.7 MPa
